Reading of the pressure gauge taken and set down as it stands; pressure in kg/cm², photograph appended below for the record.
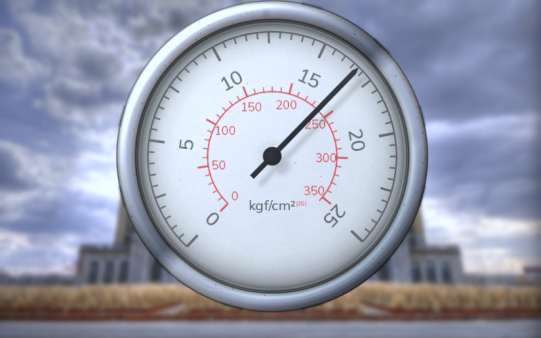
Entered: 16.75 kg/cm²
